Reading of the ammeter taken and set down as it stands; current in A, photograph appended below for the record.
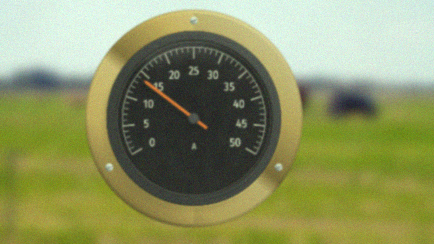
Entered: 14 A
